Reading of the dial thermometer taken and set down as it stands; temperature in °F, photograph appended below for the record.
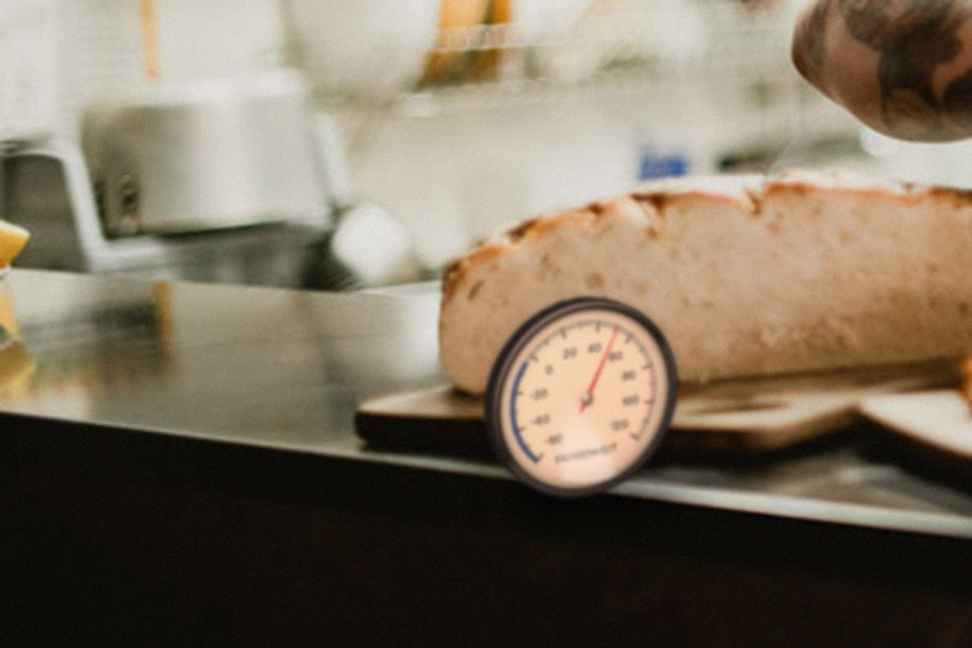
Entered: 50 °F
